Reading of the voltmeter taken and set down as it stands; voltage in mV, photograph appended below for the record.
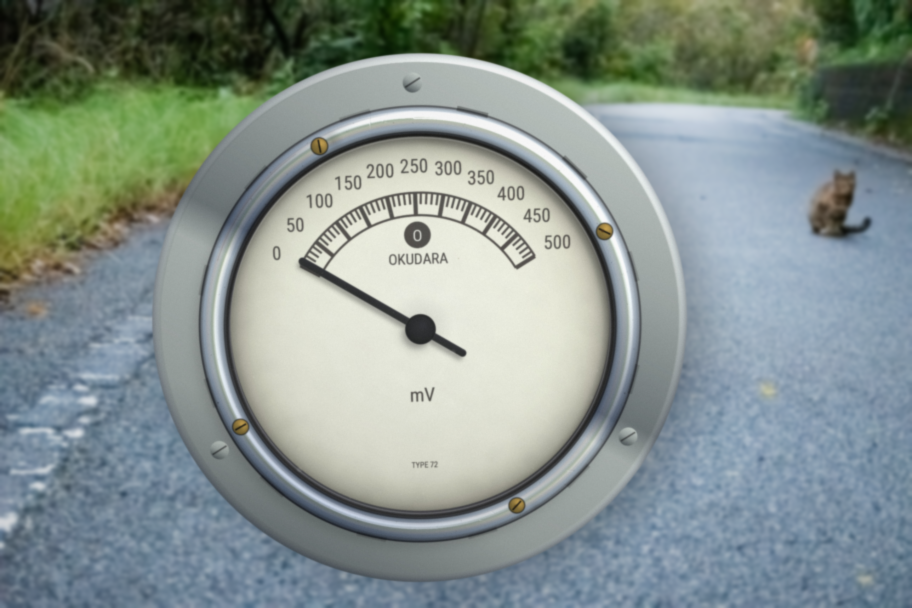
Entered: 10 mV
